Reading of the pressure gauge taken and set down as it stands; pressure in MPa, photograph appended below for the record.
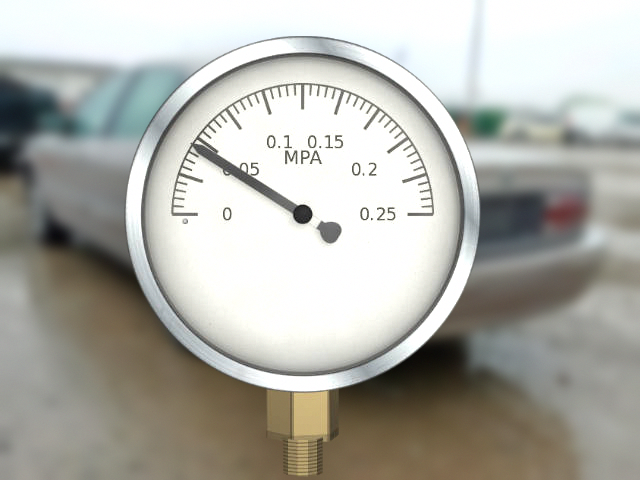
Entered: 0.045 MPa
